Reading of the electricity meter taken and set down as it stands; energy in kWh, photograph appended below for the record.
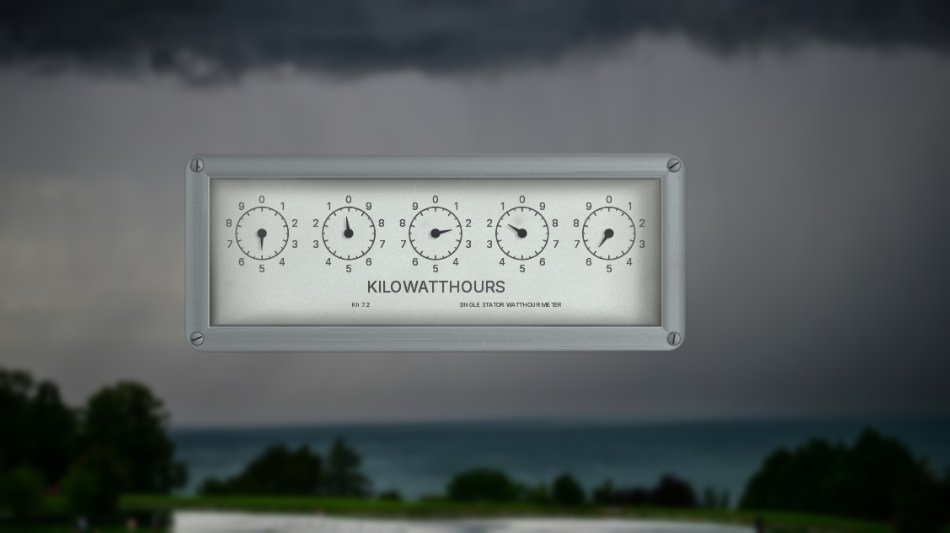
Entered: 50216 kWh
